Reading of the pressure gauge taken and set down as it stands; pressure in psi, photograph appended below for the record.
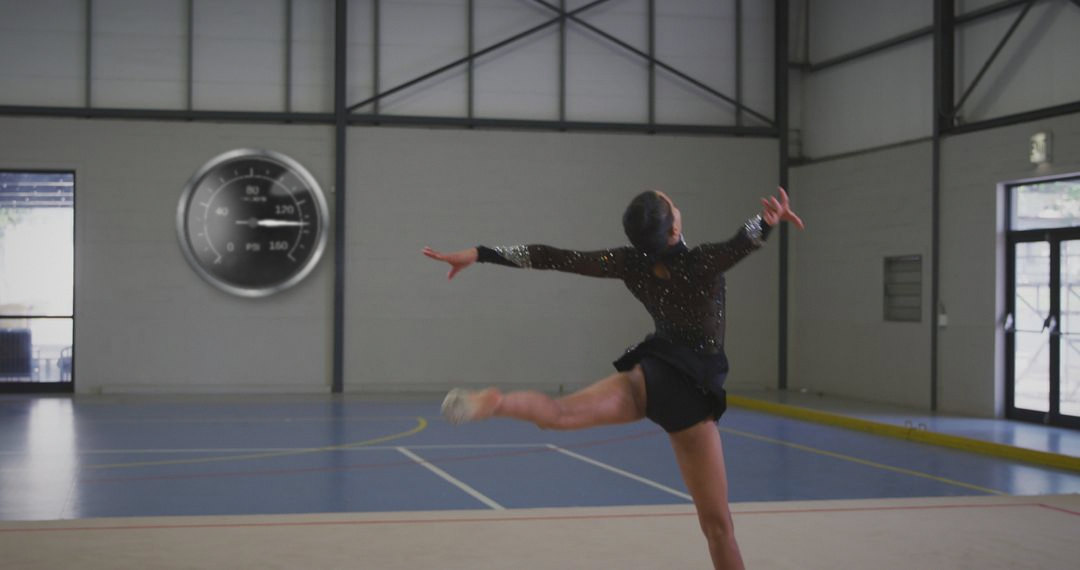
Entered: 135 psi
